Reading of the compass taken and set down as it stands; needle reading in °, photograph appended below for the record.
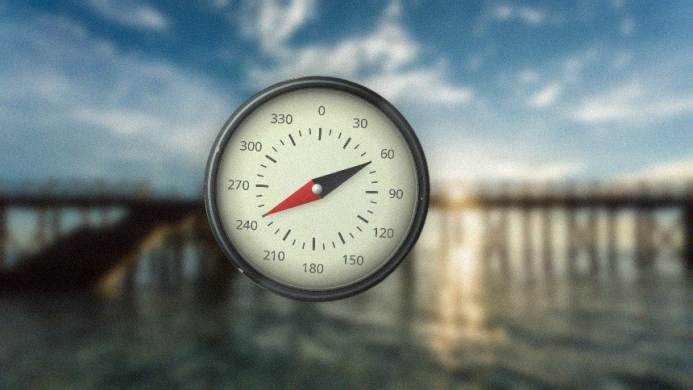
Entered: 240 °
